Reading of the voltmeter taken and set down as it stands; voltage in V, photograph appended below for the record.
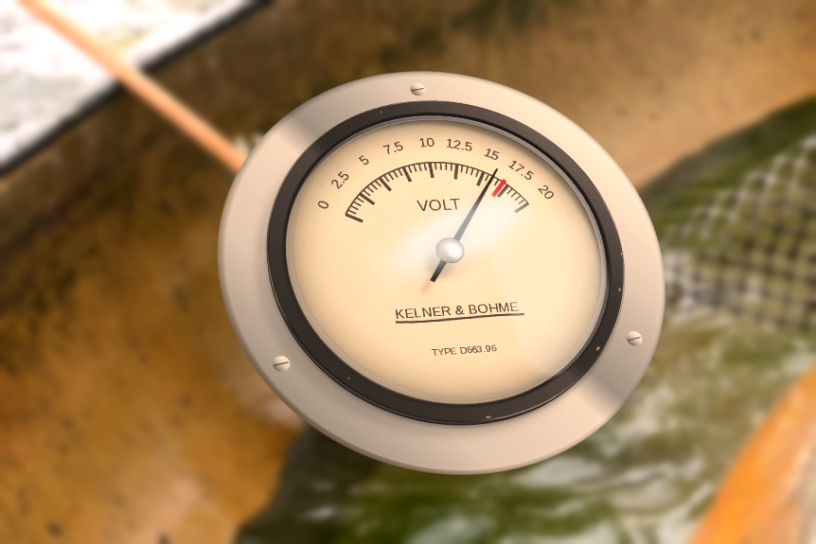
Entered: 16 V
